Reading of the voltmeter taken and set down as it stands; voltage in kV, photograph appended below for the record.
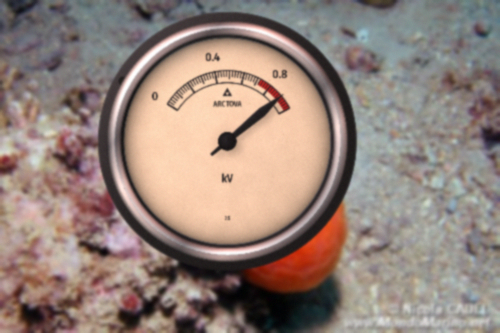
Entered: 0.9 kV
